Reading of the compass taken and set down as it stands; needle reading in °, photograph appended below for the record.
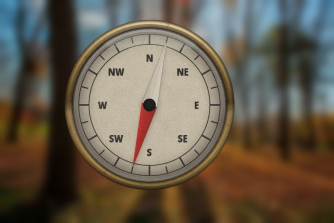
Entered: 195 °
